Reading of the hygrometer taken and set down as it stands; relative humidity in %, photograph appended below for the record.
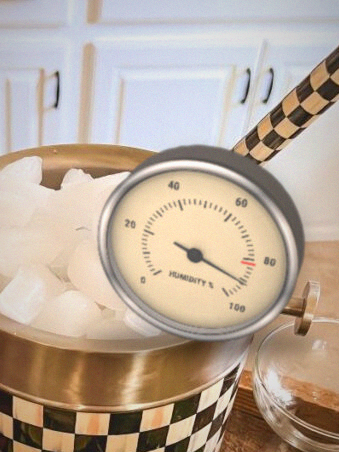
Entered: 90 %
